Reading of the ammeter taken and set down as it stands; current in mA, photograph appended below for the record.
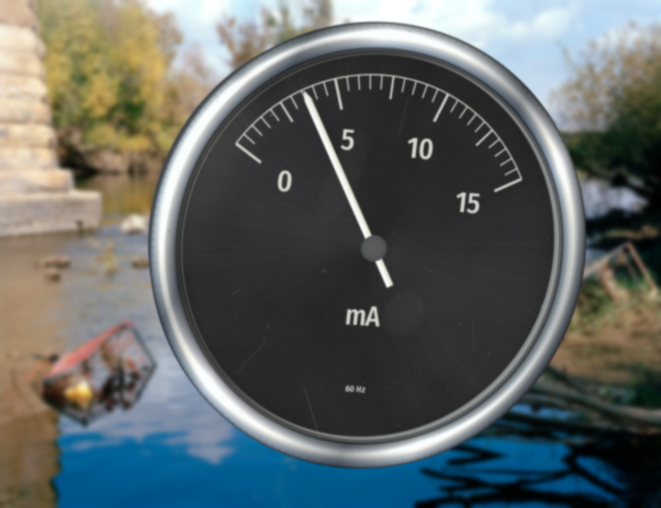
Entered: 3.5 mA
